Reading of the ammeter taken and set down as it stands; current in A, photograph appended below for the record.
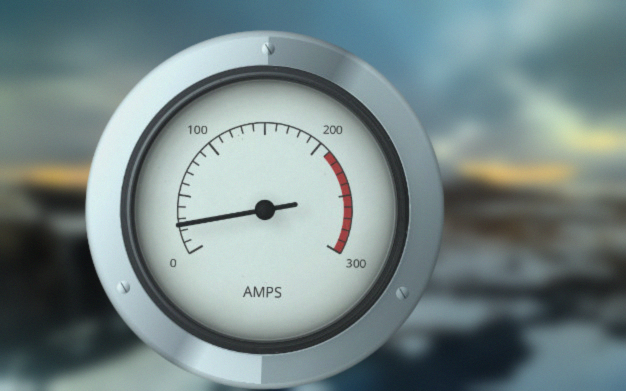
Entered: 25 A
